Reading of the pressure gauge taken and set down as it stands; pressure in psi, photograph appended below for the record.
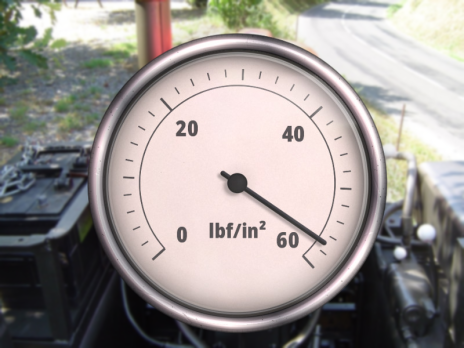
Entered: 57 psi
